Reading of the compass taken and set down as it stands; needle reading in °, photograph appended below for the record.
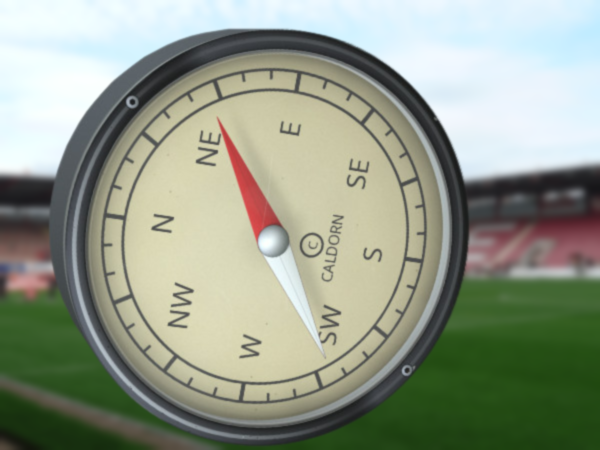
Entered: 55 °
